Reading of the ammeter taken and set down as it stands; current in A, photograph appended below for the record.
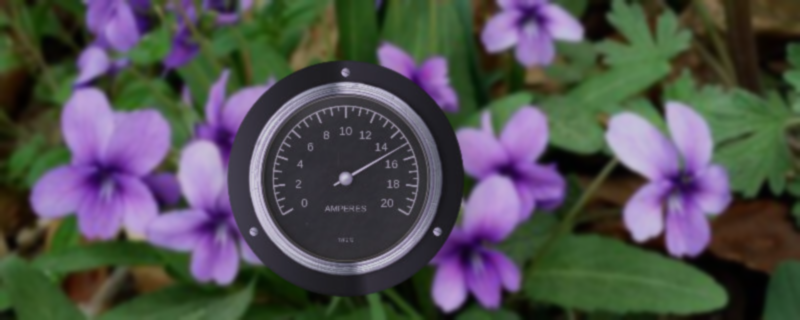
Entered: 15 A
